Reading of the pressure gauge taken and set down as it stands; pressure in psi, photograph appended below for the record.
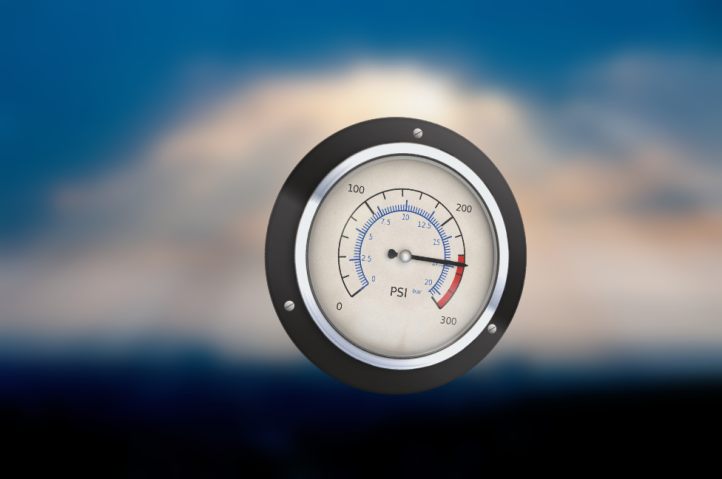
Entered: 250 psi
